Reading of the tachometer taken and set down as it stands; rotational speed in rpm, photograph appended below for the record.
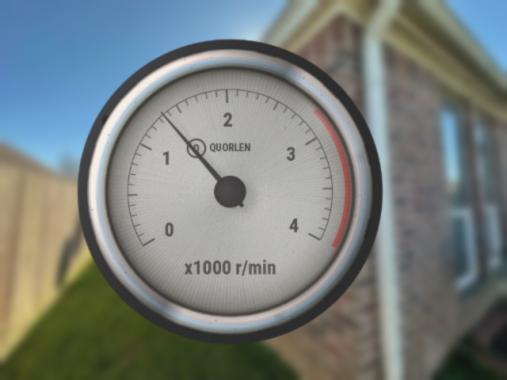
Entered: 1350 rpm
